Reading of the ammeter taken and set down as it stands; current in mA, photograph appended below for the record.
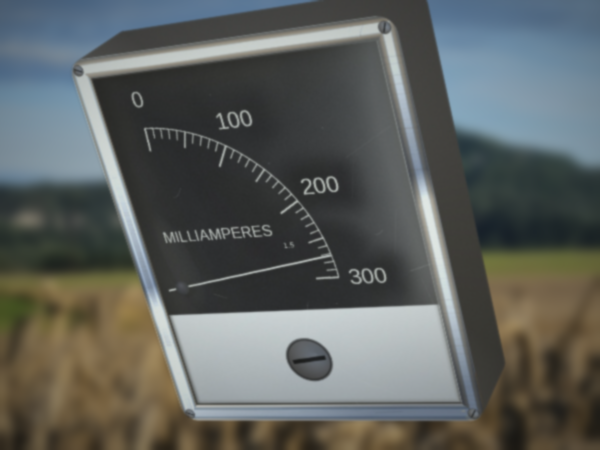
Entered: 270 mA
